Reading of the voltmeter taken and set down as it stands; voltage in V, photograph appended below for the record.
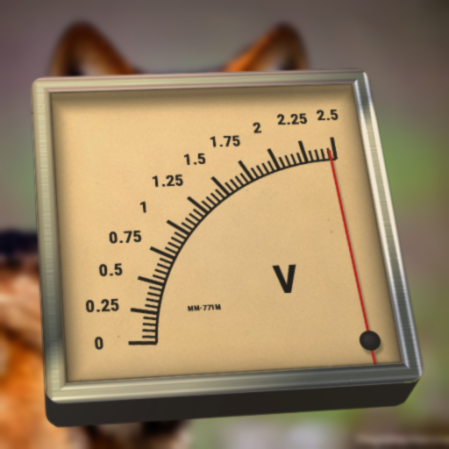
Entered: 2.45 V
